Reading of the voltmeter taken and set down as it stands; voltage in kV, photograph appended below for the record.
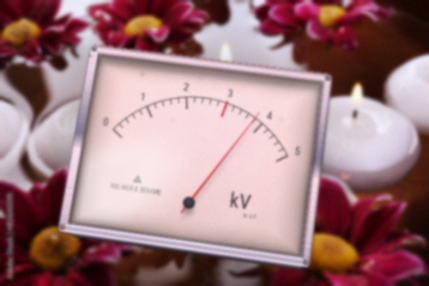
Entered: 3.8 kV
